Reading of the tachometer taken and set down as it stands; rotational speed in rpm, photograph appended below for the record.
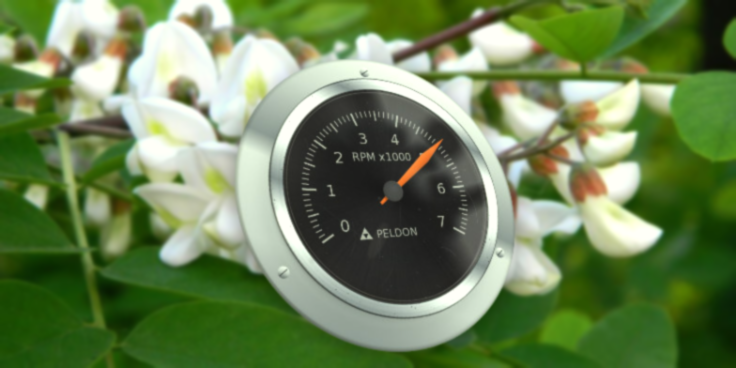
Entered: 5000 rpm
